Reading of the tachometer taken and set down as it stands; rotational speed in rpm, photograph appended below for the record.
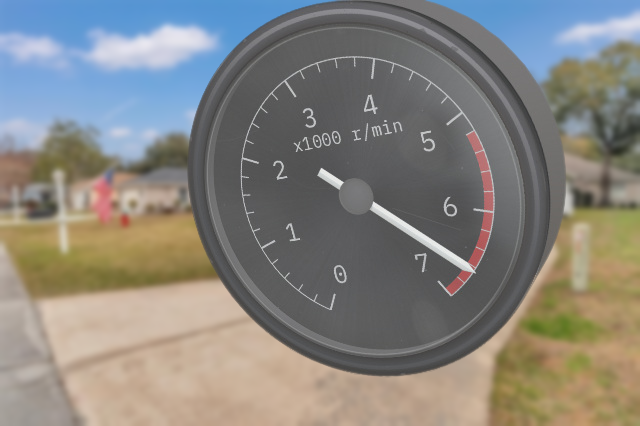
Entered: 6600 rpm
